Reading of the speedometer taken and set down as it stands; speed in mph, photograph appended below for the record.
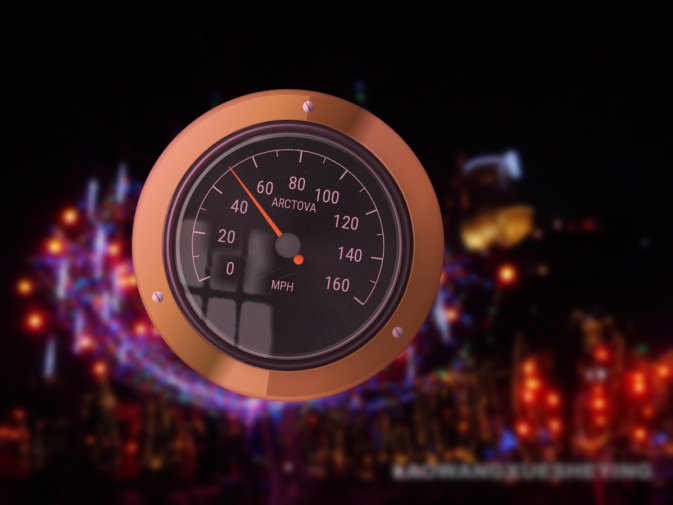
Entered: 50 mph
